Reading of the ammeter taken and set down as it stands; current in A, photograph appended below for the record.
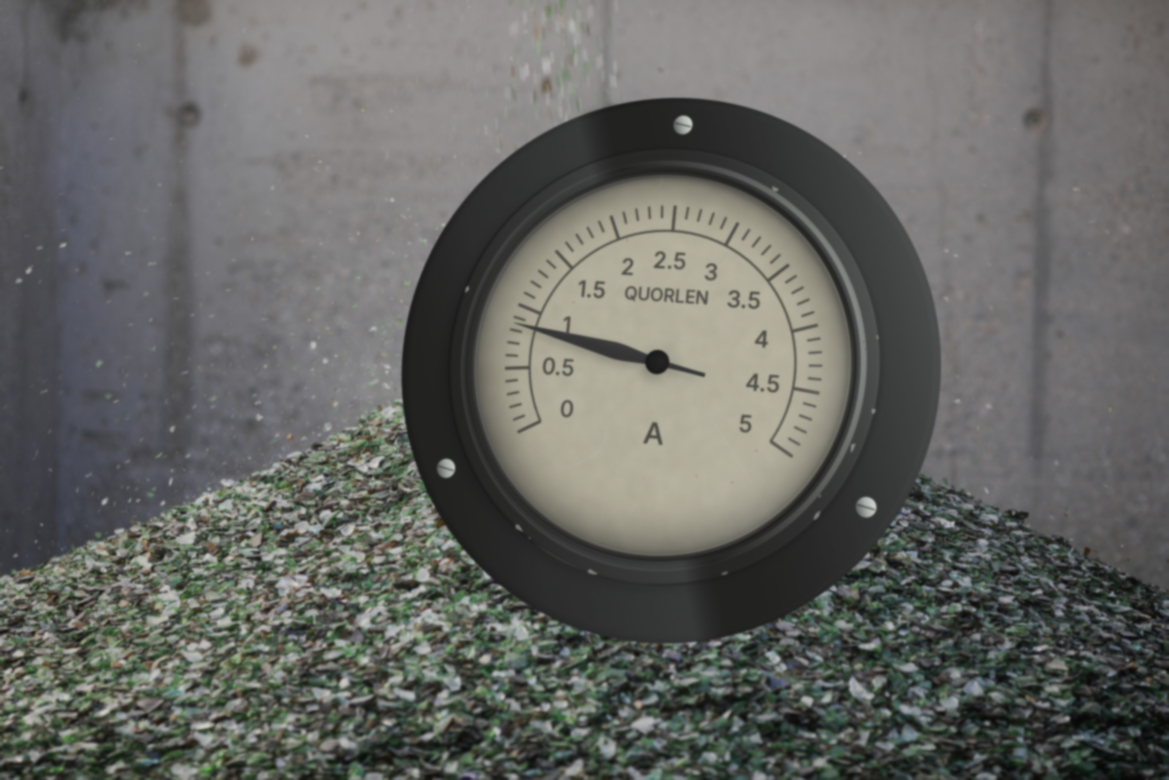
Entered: 0.85 A
